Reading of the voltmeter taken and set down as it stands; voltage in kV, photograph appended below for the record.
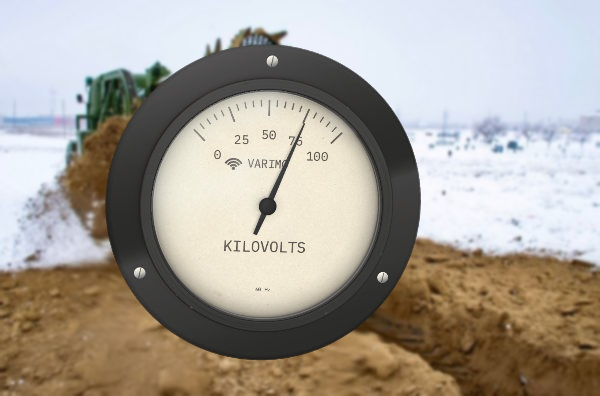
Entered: 75 kV
